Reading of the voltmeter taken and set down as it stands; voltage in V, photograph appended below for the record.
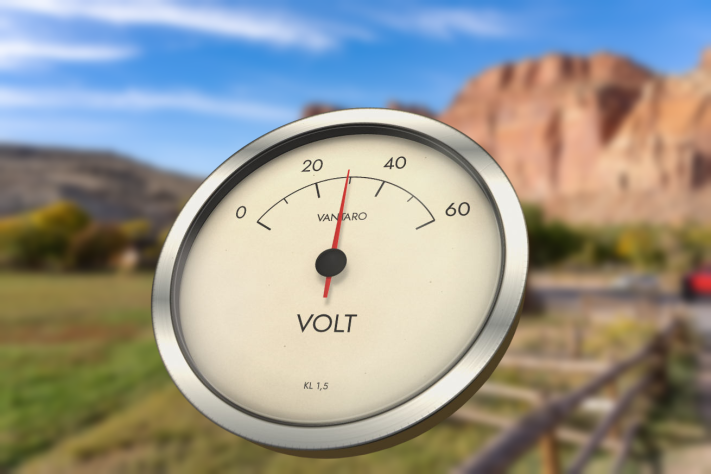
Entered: 30 V
